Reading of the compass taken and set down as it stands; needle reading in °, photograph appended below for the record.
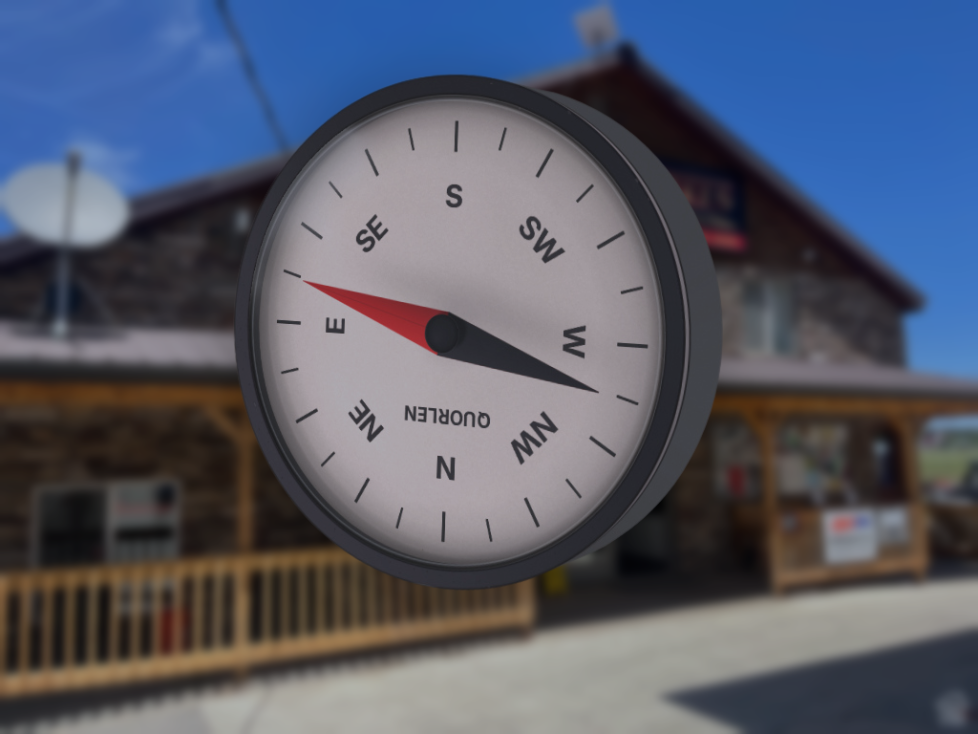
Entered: 105 °
